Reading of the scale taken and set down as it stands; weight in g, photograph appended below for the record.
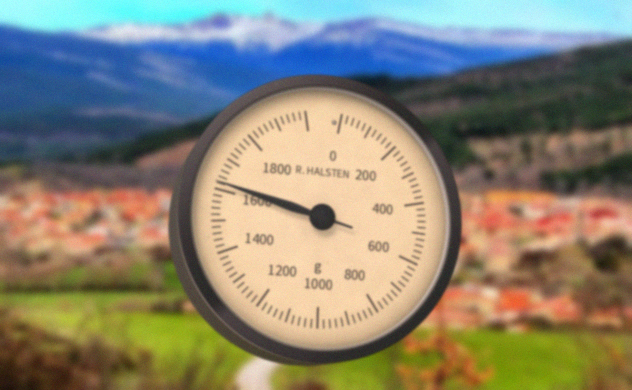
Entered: 1620 g
